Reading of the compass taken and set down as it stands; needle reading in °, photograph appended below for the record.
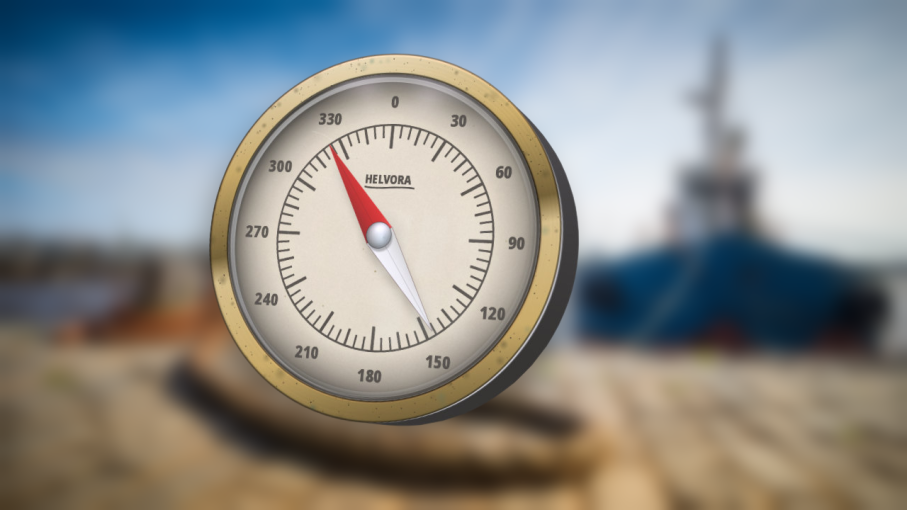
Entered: 325 °
